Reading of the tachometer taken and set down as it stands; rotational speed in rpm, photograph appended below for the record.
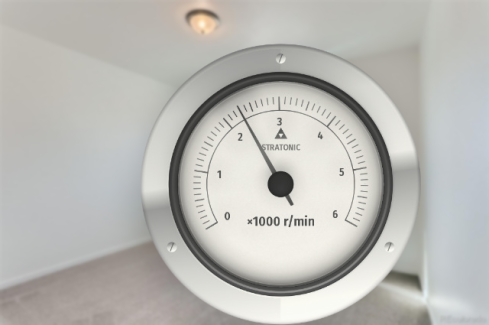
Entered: 2300 rpm
